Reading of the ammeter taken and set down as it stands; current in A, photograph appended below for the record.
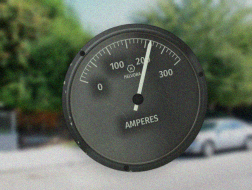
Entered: 210 A
